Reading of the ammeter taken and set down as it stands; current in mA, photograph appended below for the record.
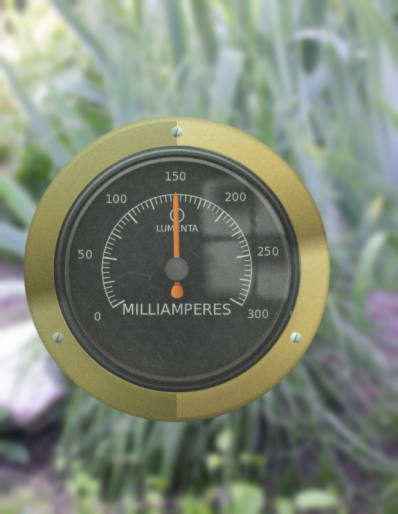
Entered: 150 mA
